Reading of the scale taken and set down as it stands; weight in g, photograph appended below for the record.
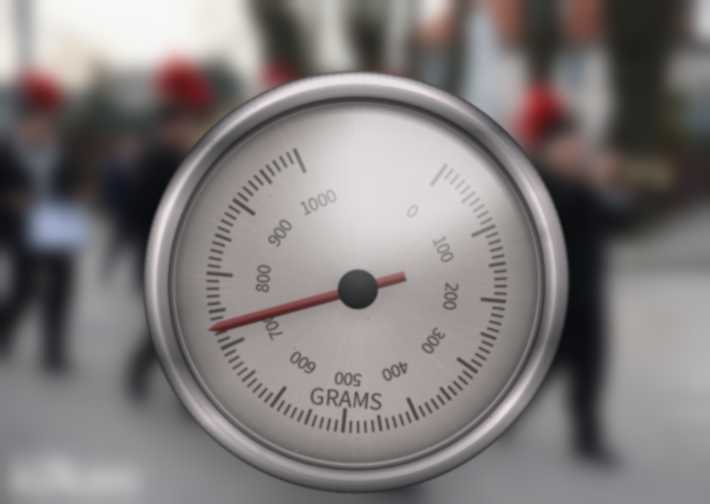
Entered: 730 g
